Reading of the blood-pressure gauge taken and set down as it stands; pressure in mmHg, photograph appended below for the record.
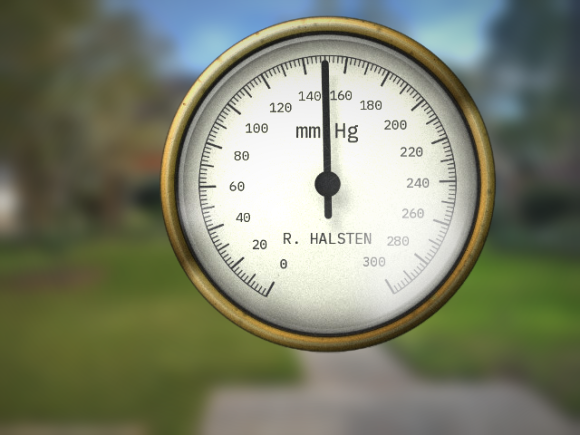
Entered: 150 mmHg
